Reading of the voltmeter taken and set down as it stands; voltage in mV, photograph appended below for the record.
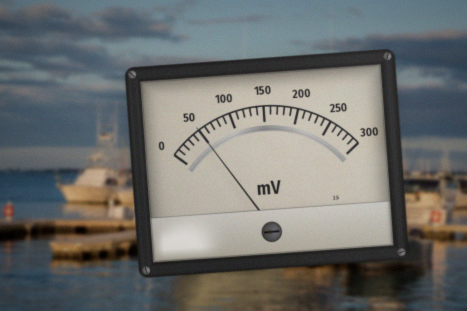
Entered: 50 mV
